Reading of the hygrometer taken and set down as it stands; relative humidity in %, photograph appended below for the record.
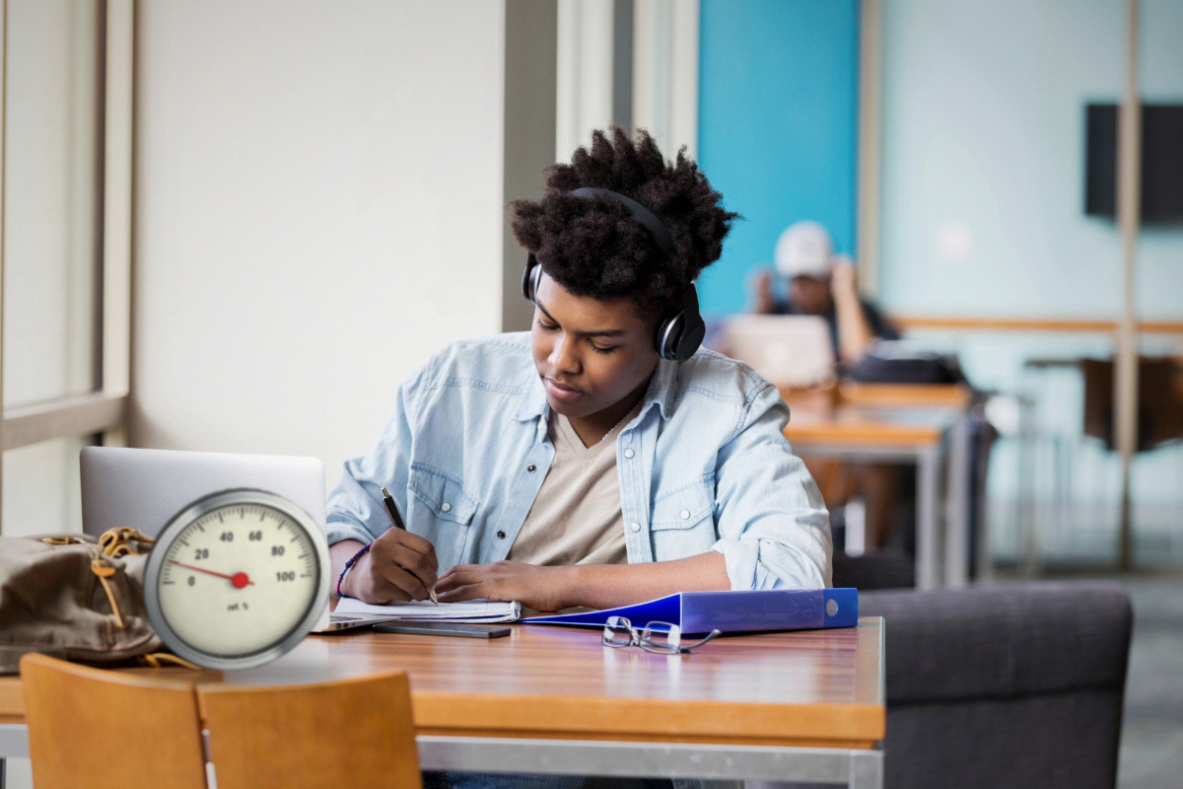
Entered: 10 %
